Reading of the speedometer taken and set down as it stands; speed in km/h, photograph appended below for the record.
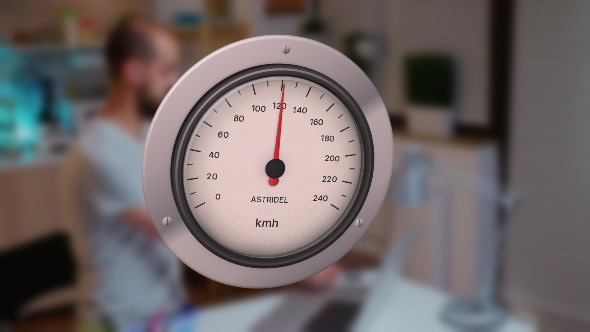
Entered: 120 km/h
